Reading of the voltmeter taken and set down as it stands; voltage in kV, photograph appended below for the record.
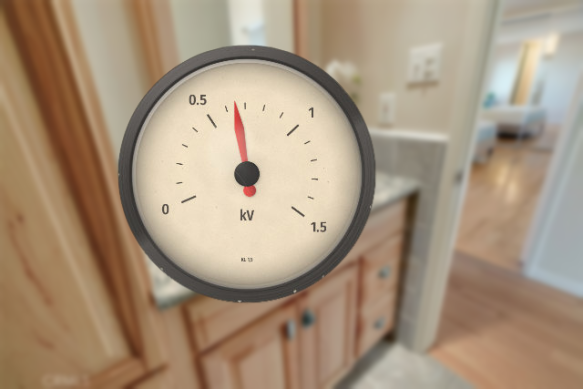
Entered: 0.65 kV
